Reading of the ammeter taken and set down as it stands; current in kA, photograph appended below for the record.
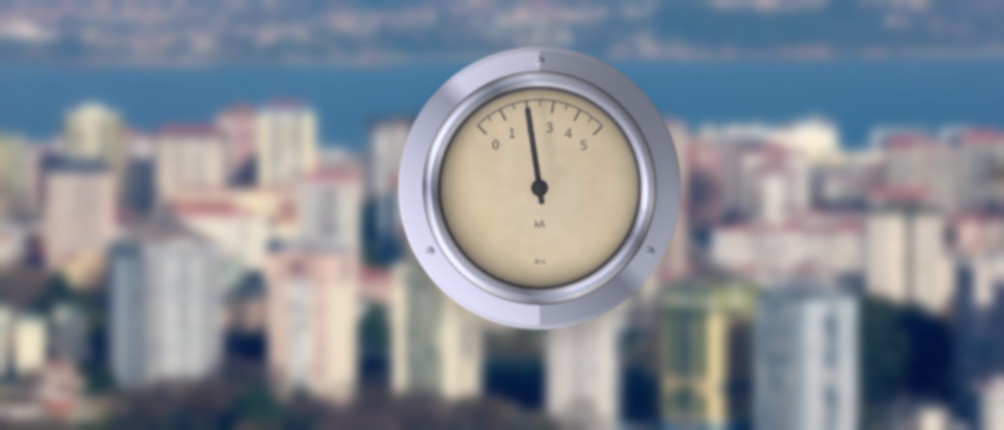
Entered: 2 kA
